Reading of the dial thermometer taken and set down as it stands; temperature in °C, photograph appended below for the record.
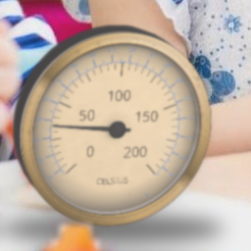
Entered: 35 °C
